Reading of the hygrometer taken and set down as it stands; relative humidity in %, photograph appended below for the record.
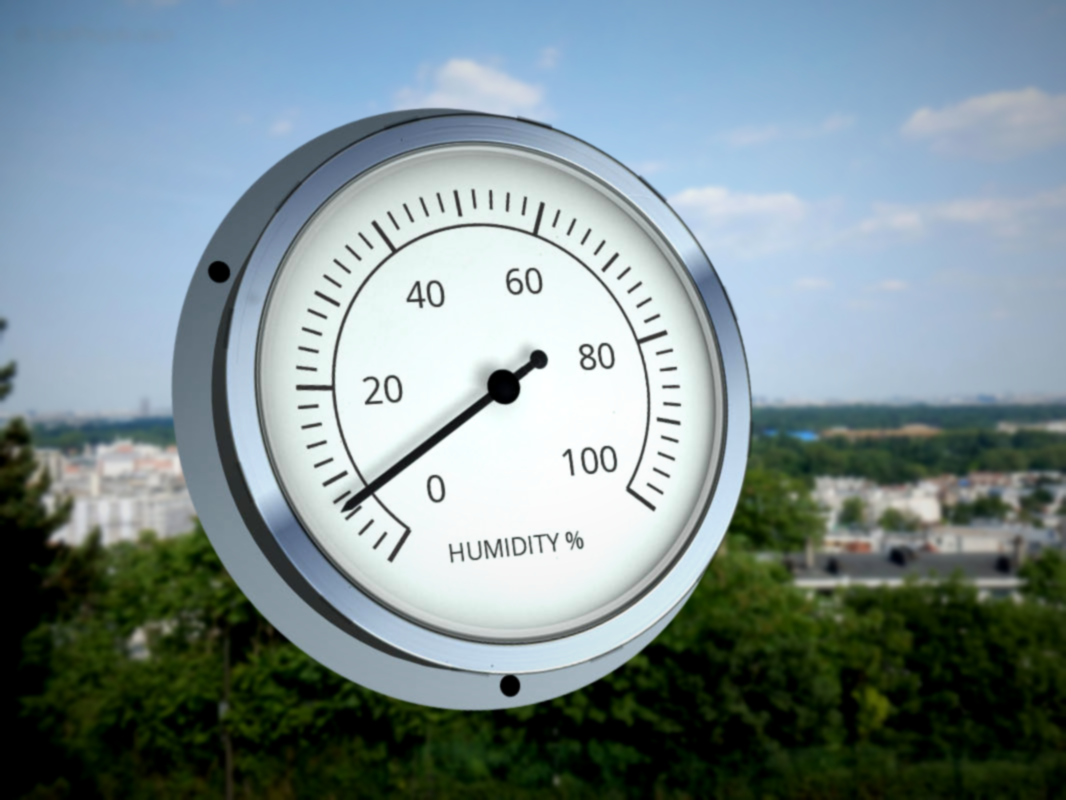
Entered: 7 %
